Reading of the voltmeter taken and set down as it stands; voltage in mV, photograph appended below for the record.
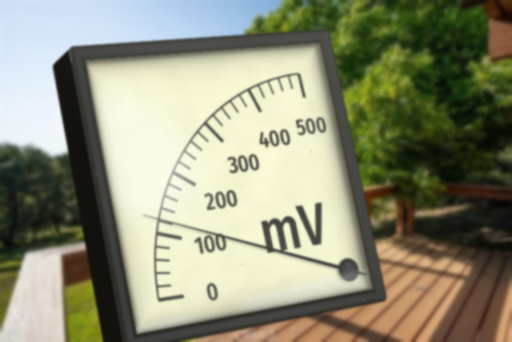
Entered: 120 mV
